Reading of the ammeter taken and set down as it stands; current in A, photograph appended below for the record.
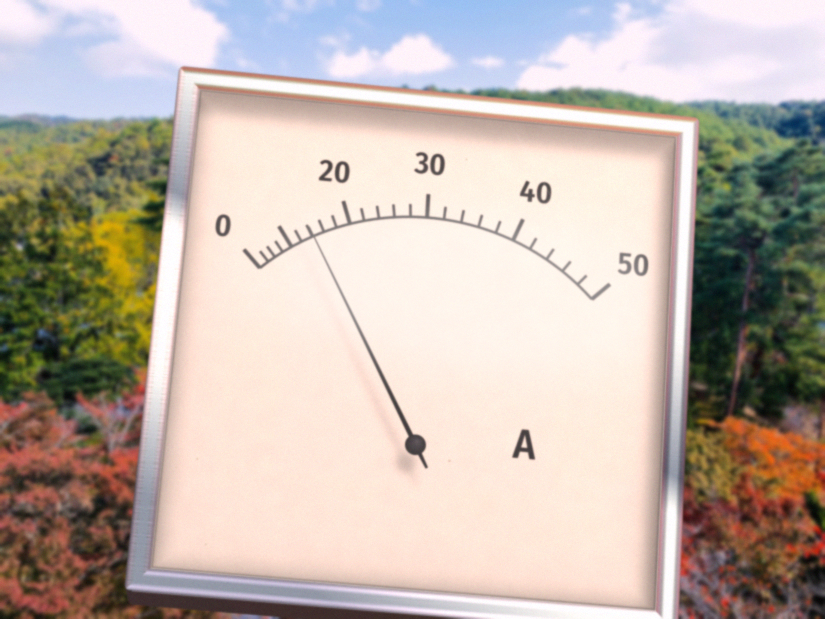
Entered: 14 A
